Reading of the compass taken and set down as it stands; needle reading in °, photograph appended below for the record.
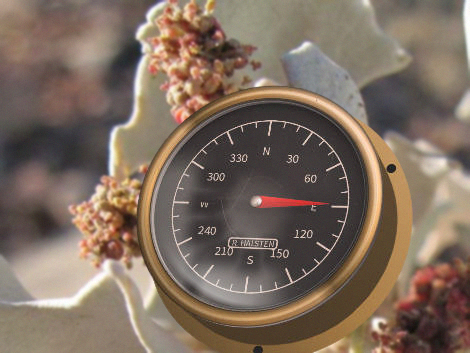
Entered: 90 °
